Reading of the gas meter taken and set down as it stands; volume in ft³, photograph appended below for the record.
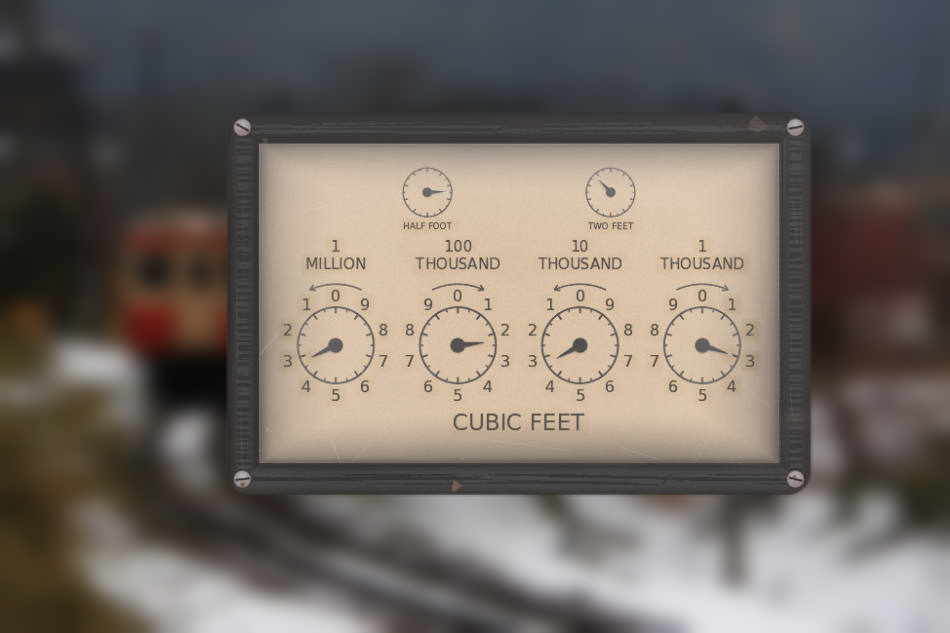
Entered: 323300 ft³
